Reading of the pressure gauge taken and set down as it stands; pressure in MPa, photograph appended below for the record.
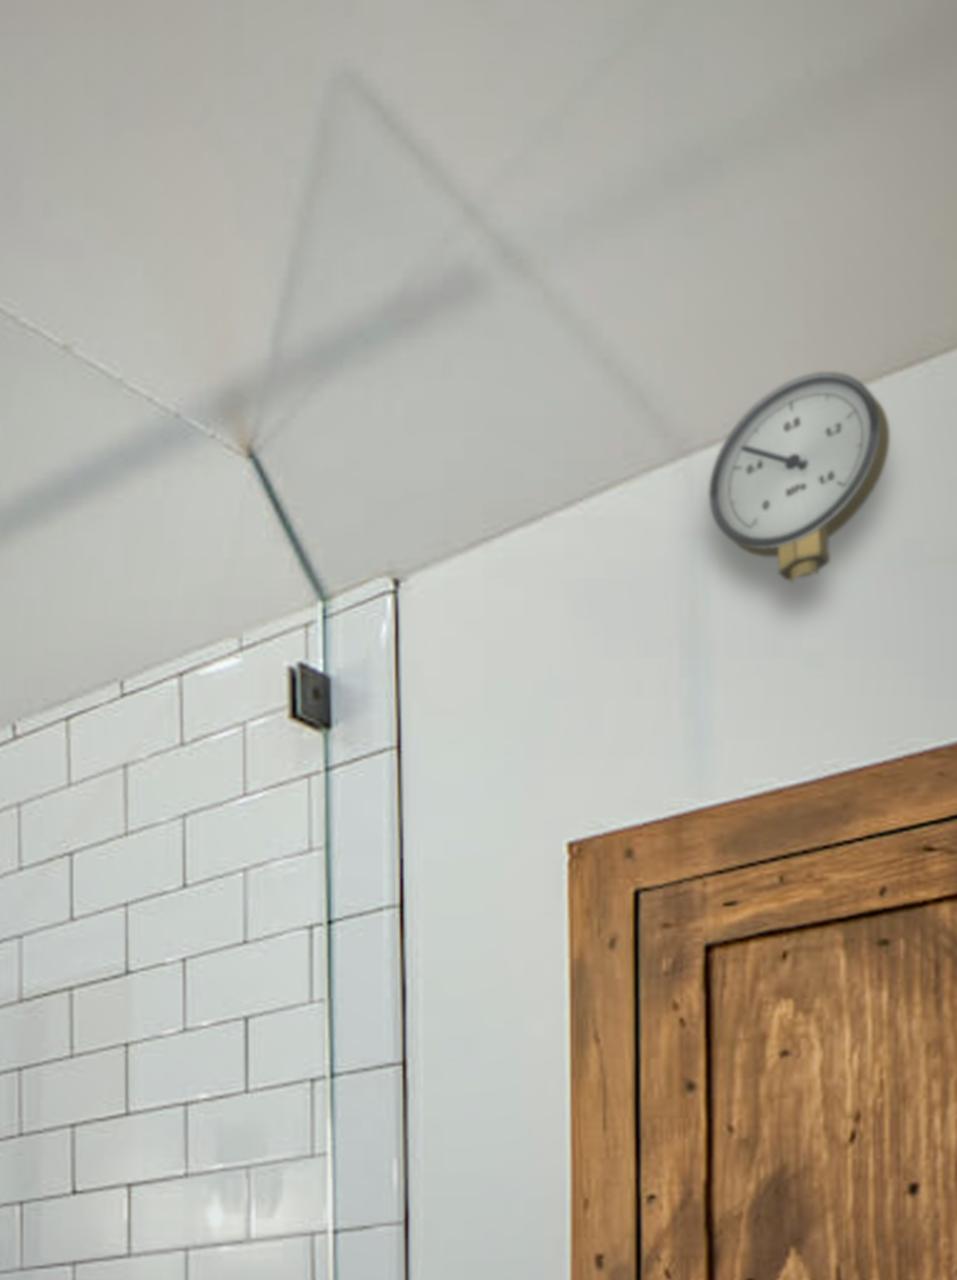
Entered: 0.5 MPa
